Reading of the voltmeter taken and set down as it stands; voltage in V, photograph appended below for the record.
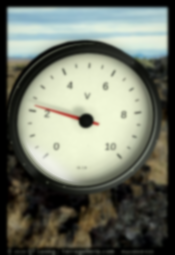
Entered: 2.25 V
